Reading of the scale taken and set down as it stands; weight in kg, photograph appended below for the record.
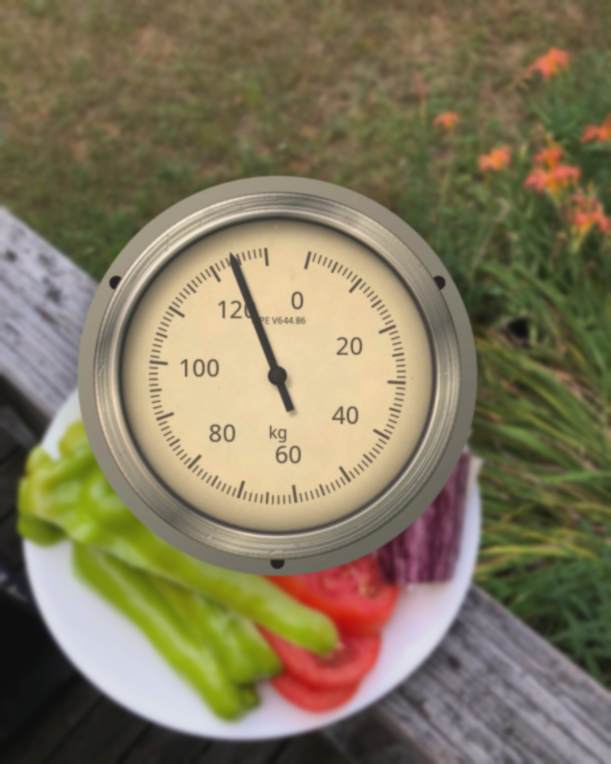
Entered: 124 kg
